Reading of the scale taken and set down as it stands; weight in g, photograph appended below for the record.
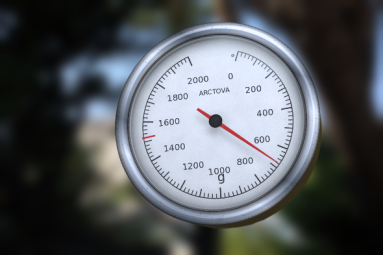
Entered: 680 g
